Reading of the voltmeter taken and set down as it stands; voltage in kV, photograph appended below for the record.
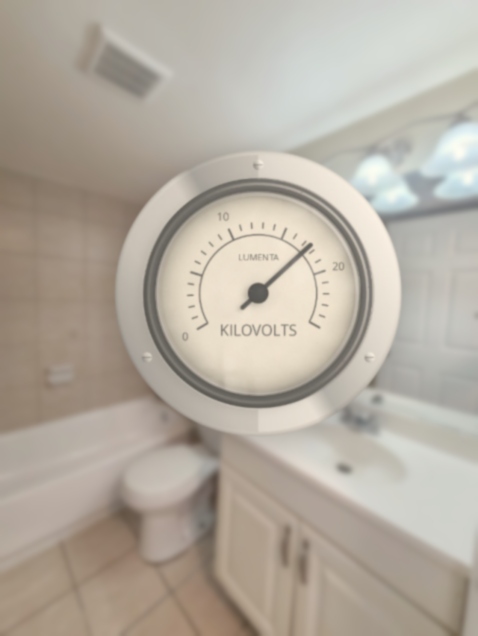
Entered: 17.5 kV
